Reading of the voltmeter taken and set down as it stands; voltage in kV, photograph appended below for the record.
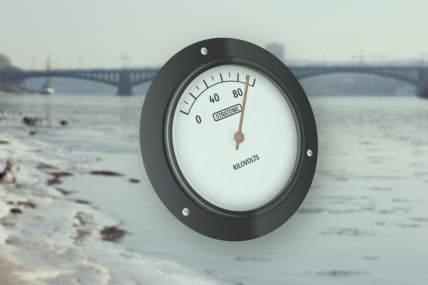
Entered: 90 kV
